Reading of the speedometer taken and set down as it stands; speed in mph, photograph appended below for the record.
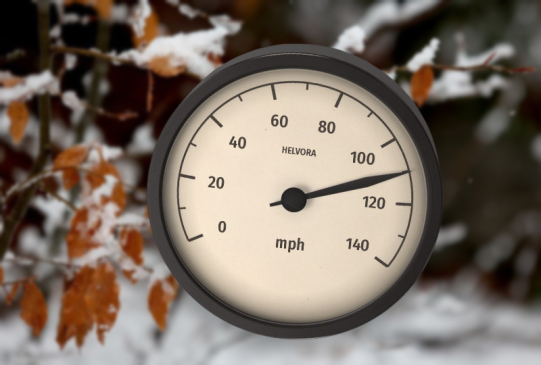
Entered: 110 mph
